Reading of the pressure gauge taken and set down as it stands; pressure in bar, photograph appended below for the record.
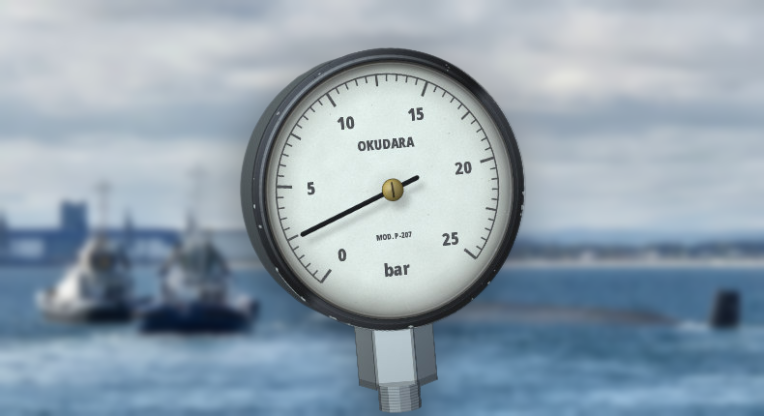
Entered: 2.5 bar
